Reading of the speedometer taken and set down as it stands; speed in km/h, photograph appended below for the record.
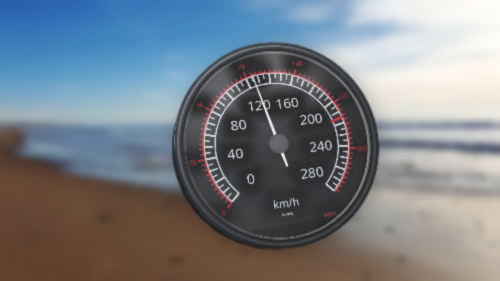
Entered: 125 km/h
